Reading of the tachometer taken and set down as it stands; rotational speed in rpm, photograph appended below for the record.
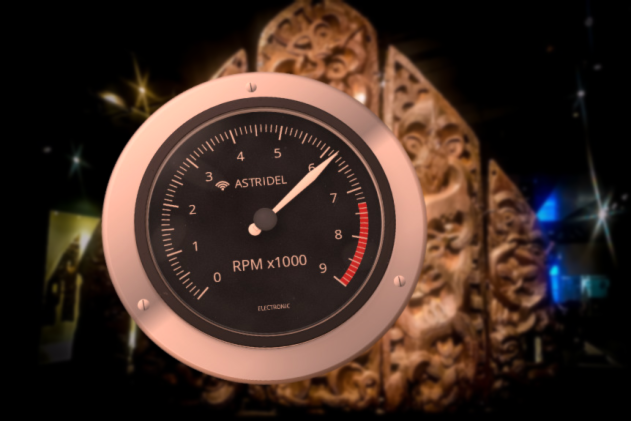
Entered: 6200 rpm
